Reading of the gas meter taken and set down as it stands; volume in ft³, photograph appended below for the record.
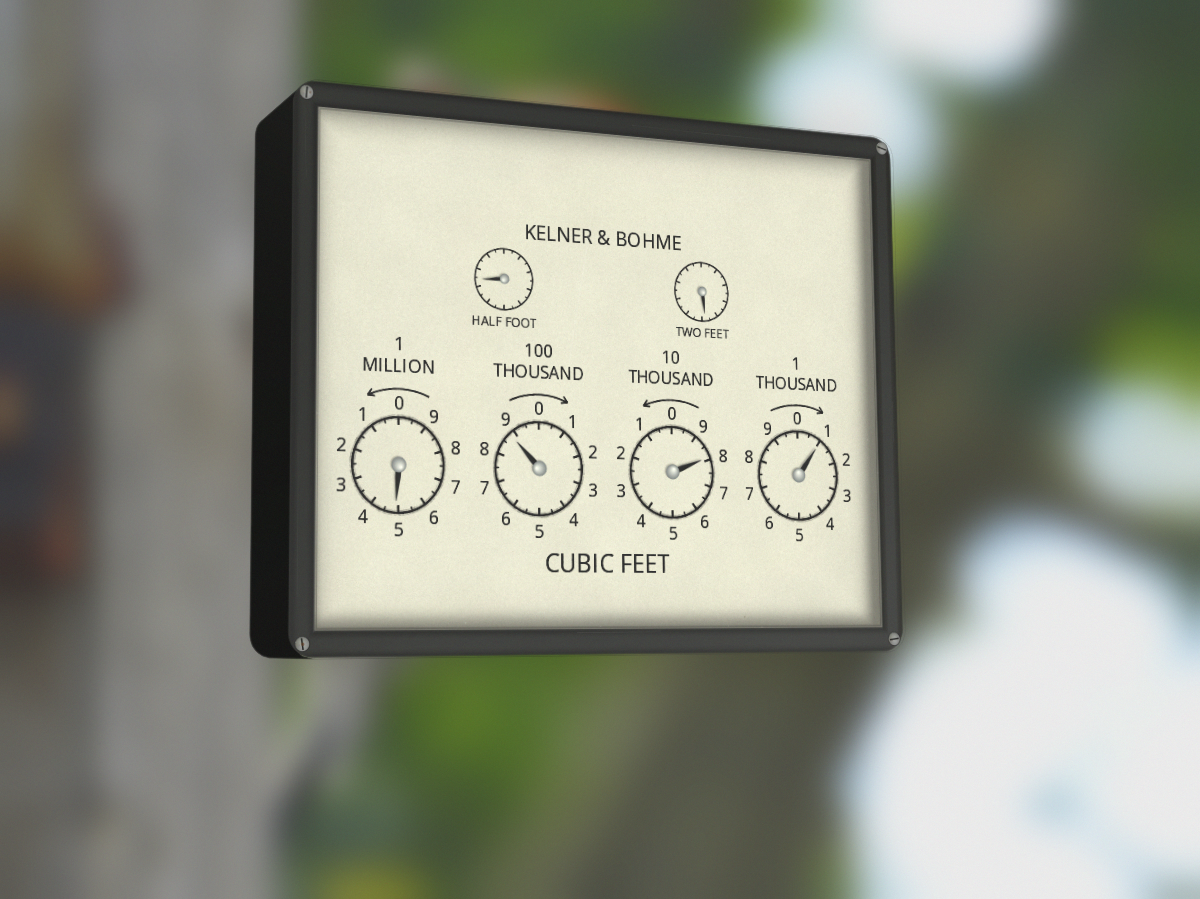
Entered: 488100 ft³
